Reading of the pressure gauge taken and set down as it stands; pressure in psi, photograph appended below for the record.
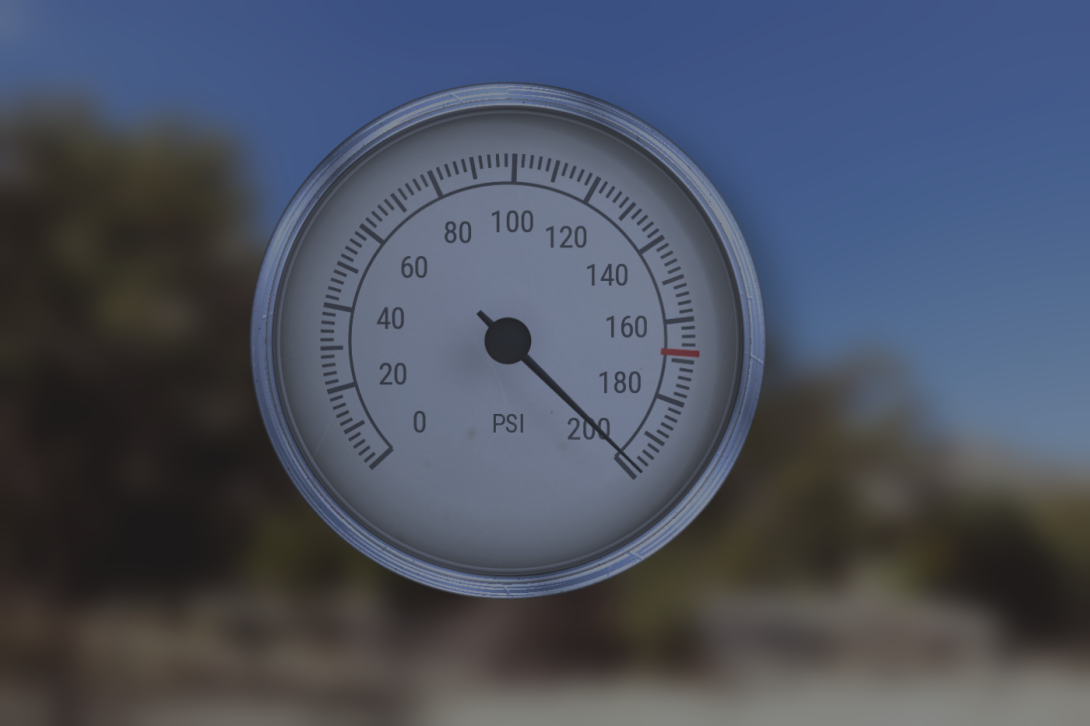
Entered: 198 psi
